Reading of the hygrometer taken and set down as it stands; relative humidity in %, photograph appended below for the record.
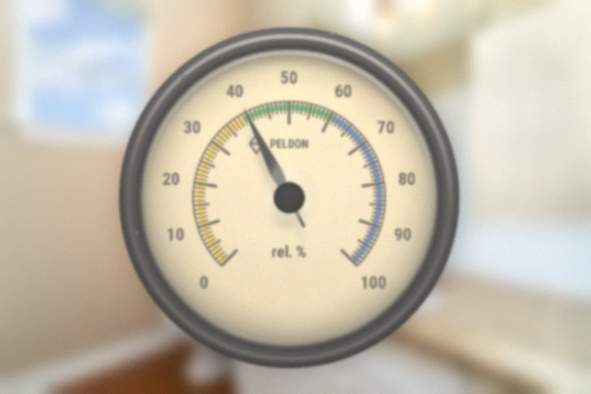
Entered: 40 %
